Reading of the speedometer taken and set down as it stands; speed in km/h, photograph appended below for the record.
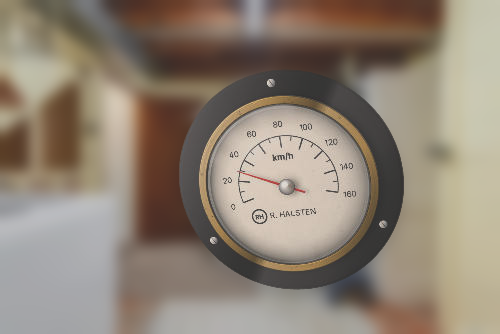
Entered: 30 km/h
